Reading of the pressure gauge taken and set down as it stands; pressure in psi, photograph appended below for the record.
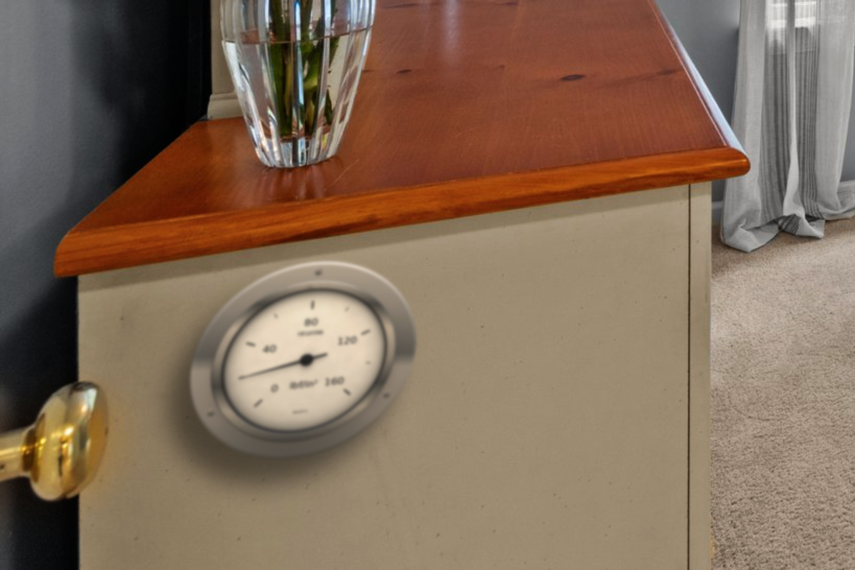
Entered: 20 psi
